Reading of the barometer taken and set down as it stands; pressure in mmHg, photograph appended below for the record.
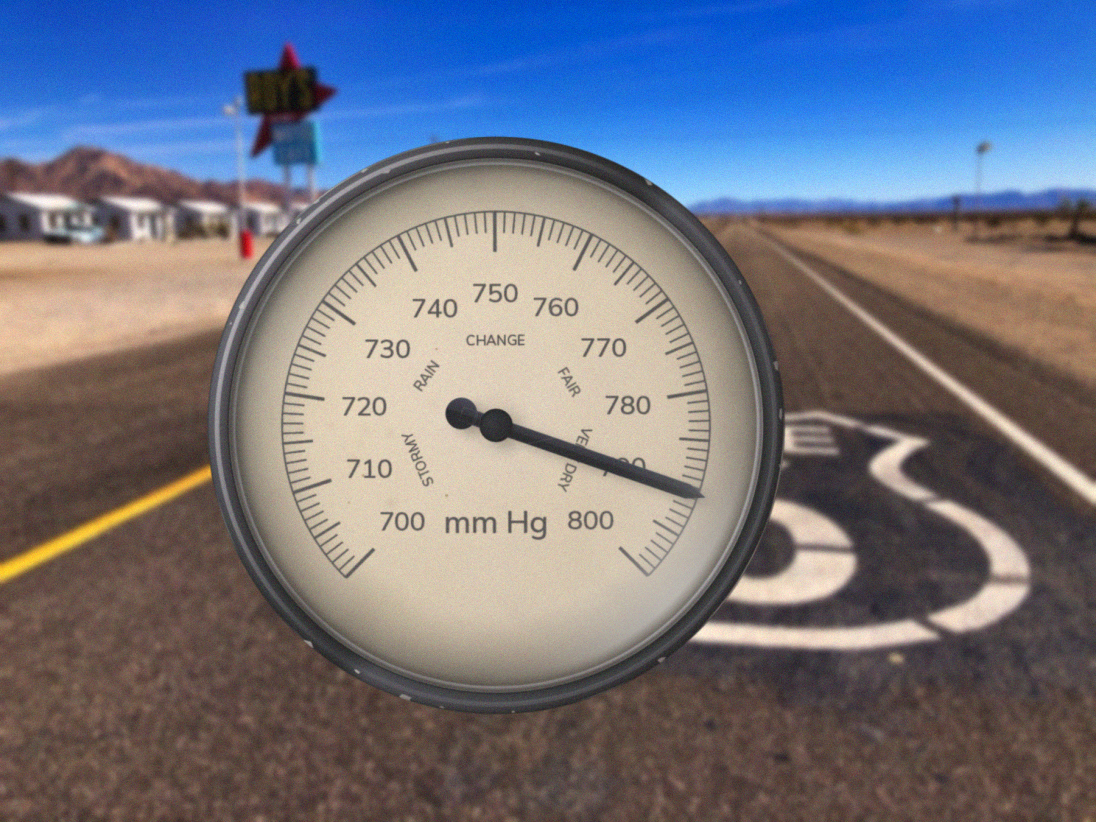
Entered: 790.5 mmHg
